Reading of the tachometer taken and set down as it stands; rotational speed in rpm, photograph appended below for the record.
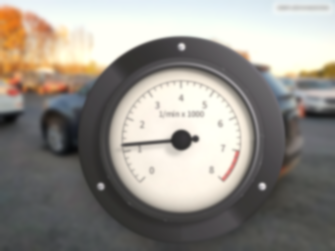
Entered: 1200 rpm
